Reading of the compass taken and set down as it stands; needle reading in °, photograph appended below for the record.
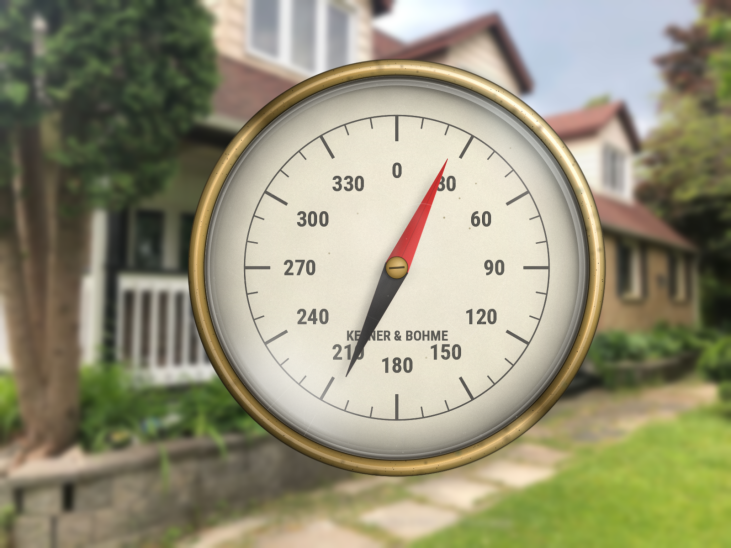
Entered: 25 °
